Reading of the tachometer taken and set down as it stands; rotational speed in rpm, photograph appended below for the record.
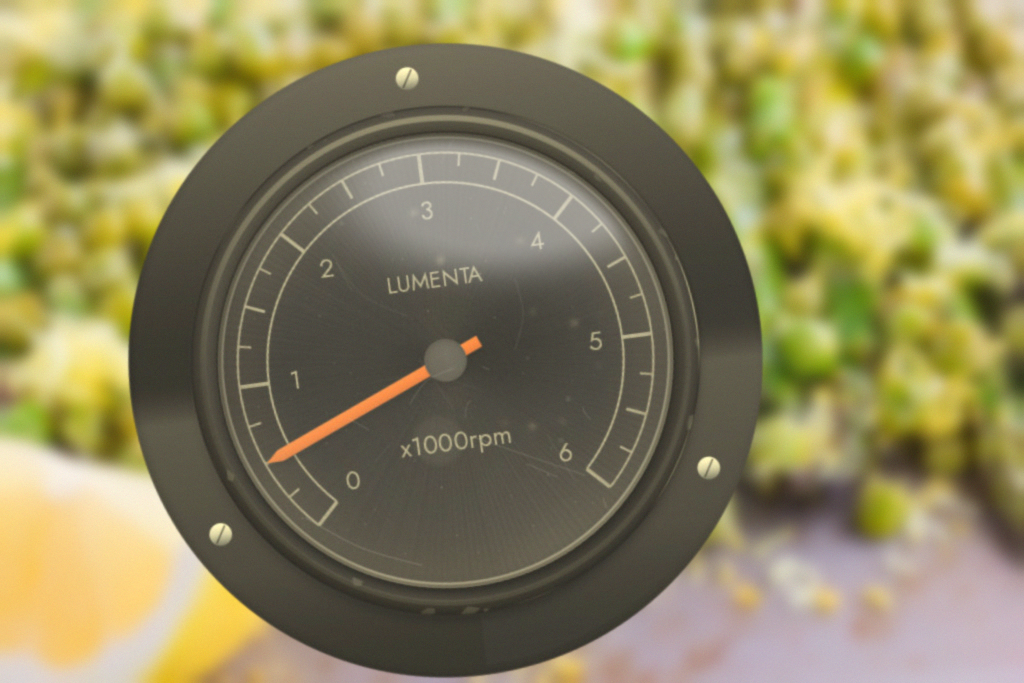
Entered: 500 rpm
